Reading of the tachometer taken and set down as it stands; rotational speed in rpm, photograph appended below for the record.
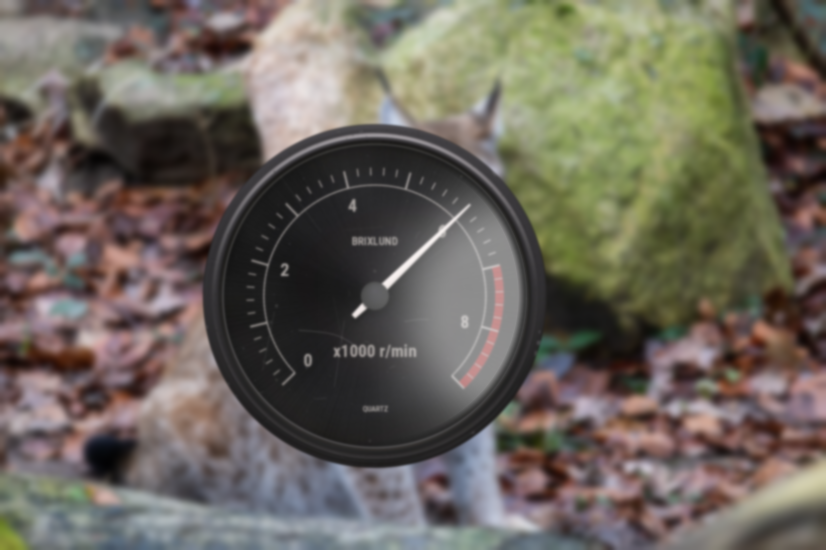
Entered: 6000 rpm
